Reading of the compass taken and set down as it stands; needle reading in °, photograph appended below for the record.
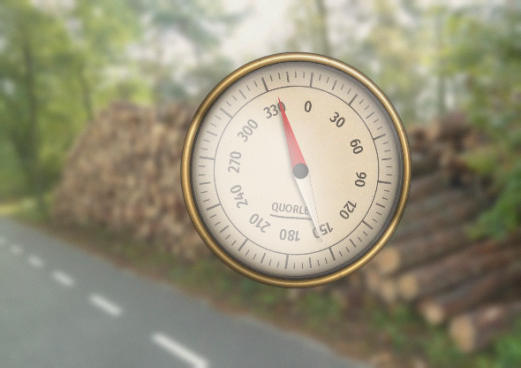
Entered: 335 °
